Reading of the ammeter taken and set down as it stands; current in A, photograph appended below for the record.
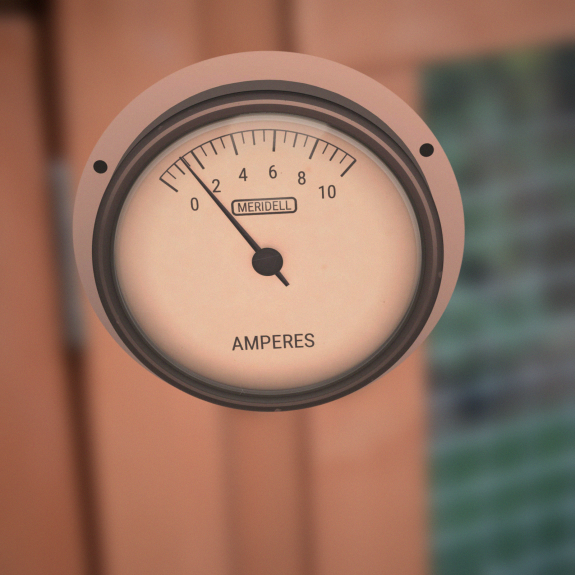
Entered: 1.5 A
